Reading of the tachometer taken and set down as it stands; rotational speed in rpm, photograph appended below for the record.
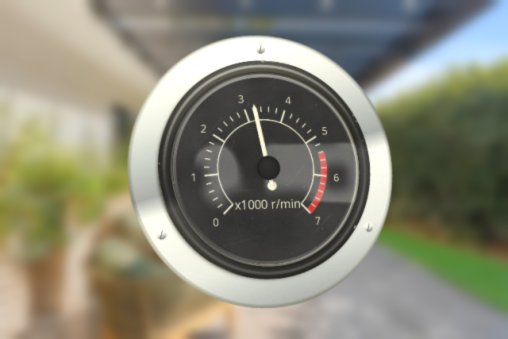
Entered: 3200 rpm
